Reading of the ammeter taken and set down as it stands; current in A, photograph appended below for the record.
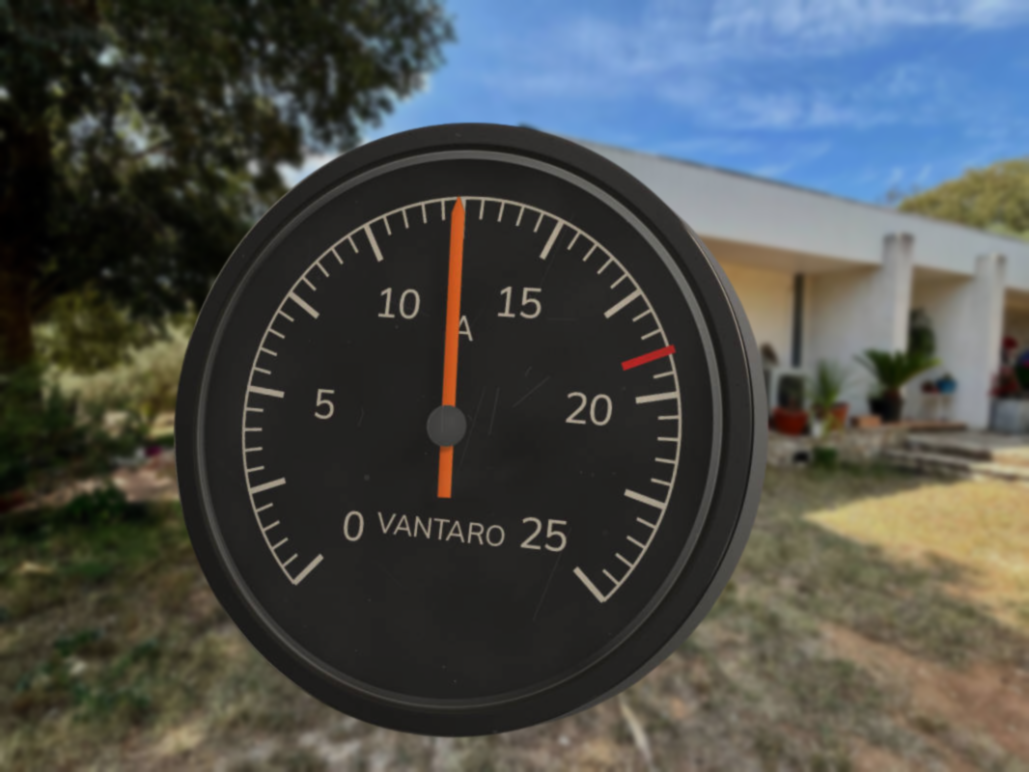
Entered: 12.5 A
